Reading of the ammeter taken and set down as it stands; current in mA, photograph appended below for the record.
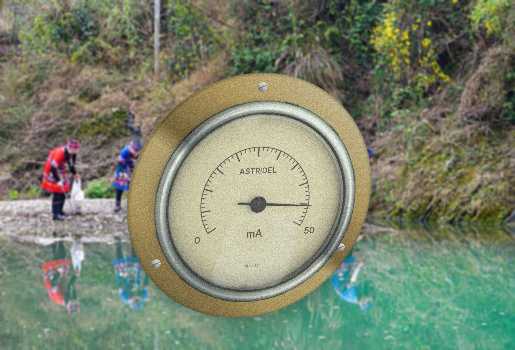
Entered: 45 mA
